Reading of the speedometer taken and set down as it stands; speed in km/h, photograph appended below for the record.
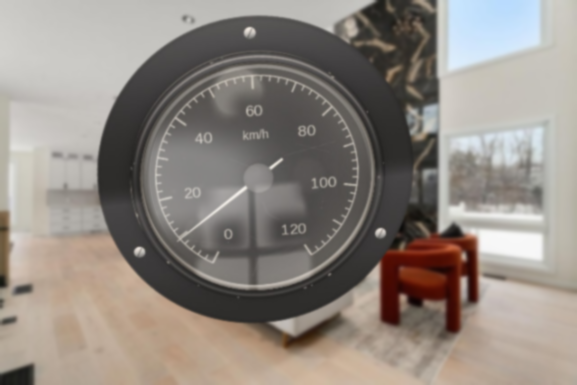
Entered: 10 km/h
